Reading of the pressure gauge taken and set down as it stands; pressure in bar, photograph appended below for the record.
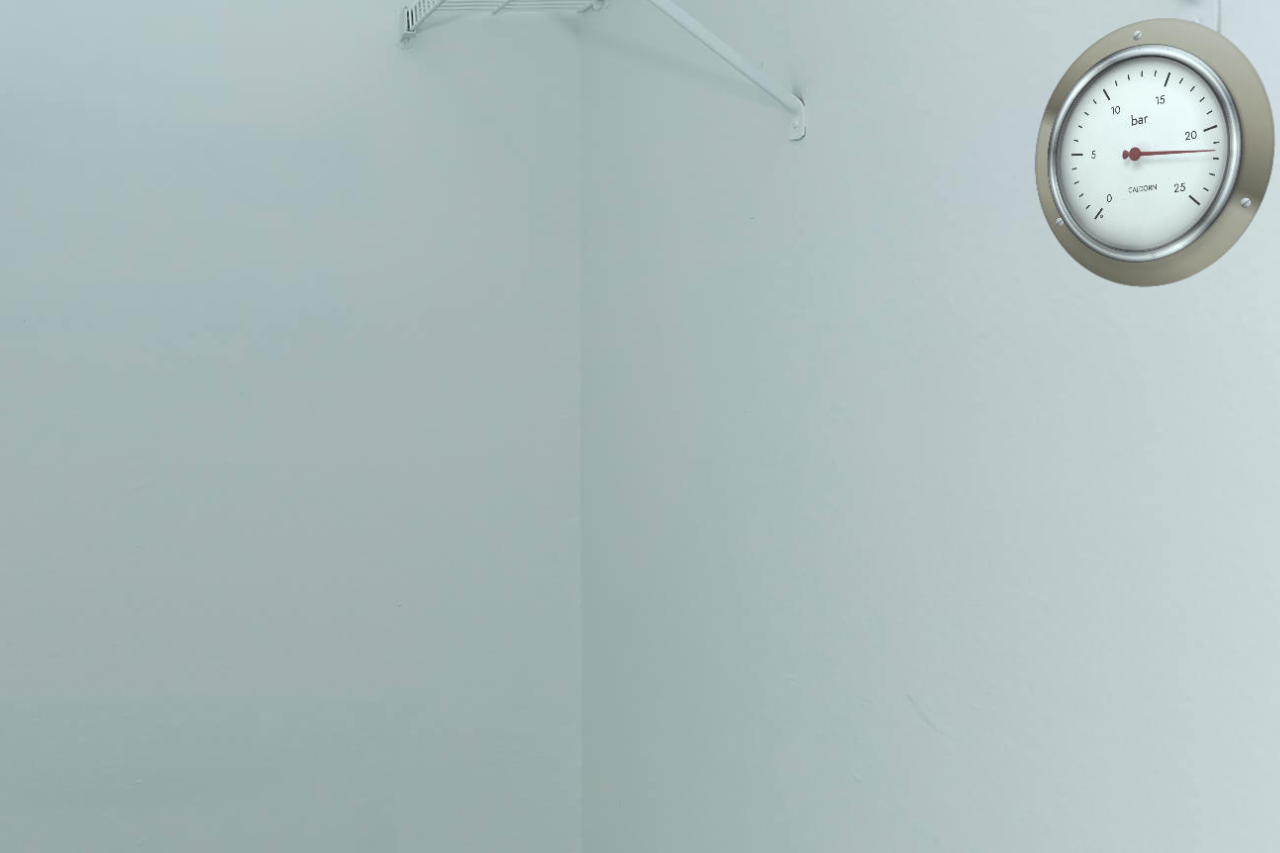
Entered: 21.5 bar
